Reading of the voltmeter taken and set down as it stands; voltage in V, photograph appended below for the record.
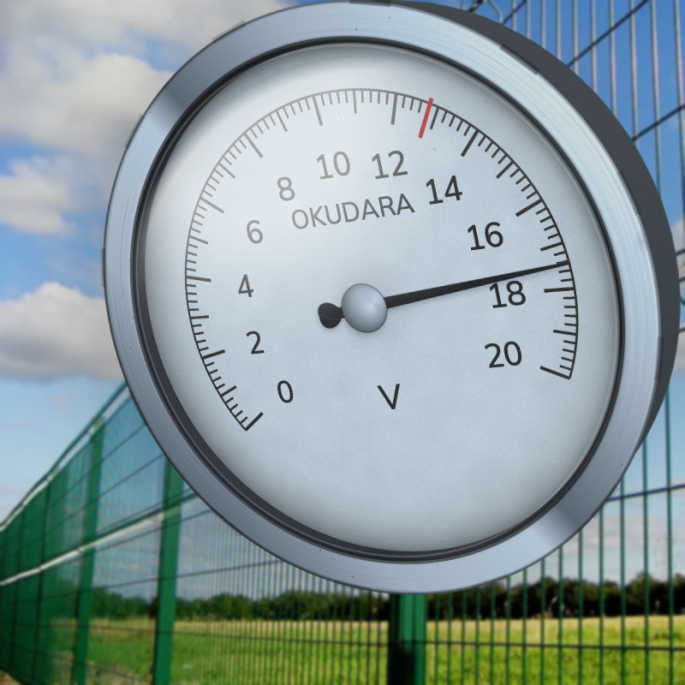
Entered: 17.4 V
